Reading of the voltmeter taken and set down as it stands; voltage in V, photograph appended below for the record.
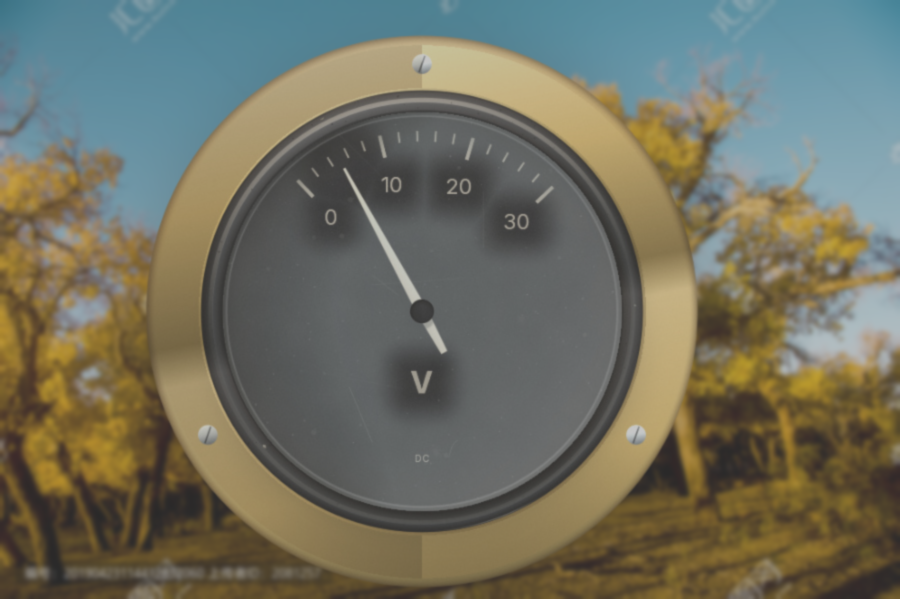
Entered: 5 V
